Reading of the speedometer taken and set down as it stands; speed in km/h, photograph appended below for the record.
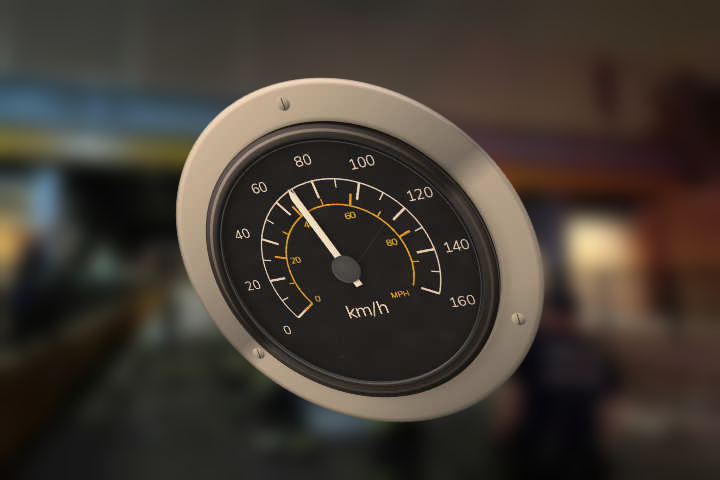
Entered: 70 km/h
